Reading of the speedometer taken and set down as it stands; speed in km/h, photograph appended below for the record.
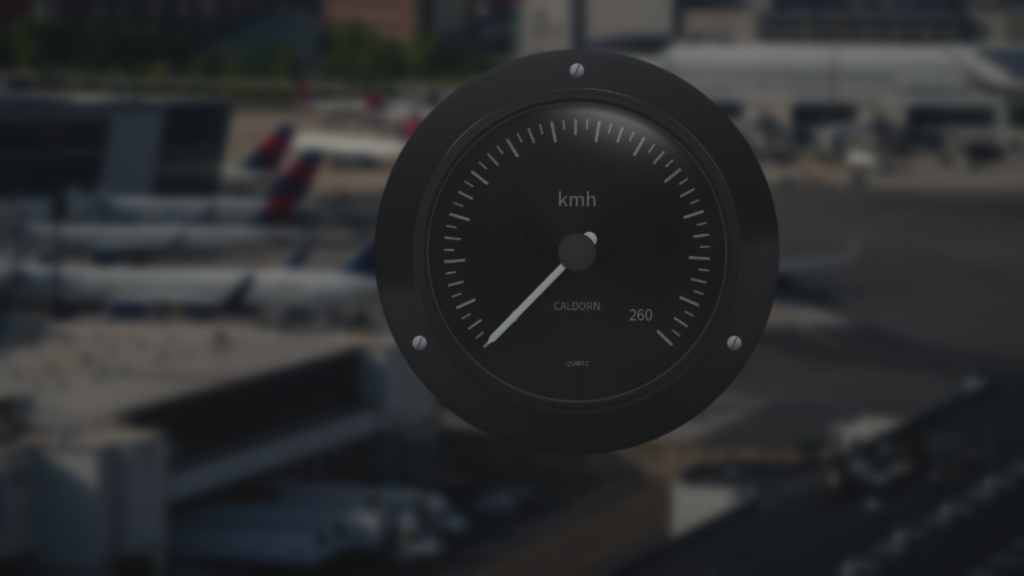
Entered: 0 km/h
